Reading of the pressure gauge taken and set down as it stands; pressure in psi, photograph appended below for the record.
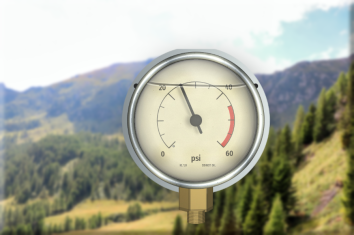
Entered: 25 psi
